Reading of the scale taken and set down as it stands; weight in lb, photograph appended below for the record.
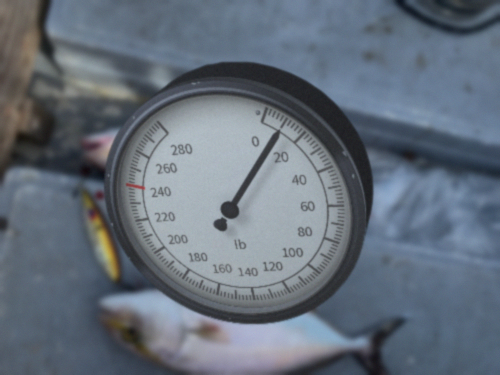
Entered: 10 lb
